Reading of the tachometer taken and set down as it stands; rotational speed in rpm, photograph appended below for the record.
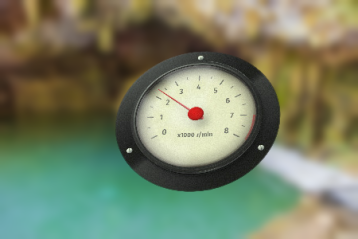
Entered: 2250 rpm
